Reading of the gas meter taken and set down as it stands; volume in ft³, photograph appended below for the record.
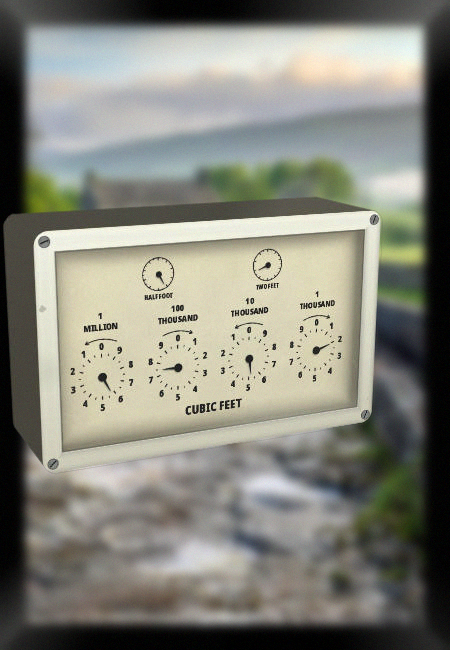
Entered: 575200 ft³
